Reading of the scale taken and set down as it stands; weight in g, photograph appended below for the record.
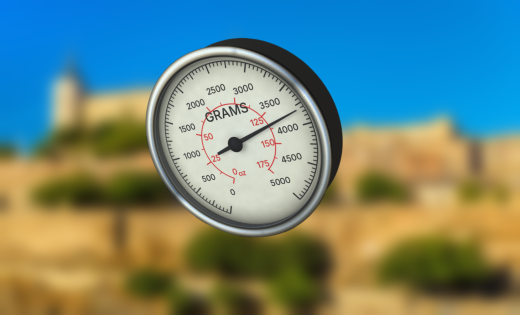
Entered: 3800 g
